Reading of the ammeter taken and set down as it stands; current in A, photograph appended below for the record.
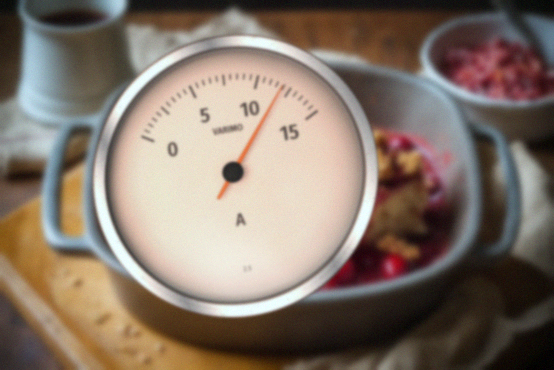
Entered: 12 A
